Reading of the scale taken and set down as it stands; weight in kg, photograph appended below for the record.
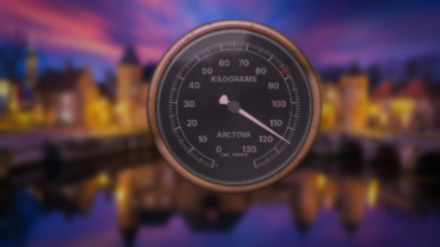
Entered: 115 kg
